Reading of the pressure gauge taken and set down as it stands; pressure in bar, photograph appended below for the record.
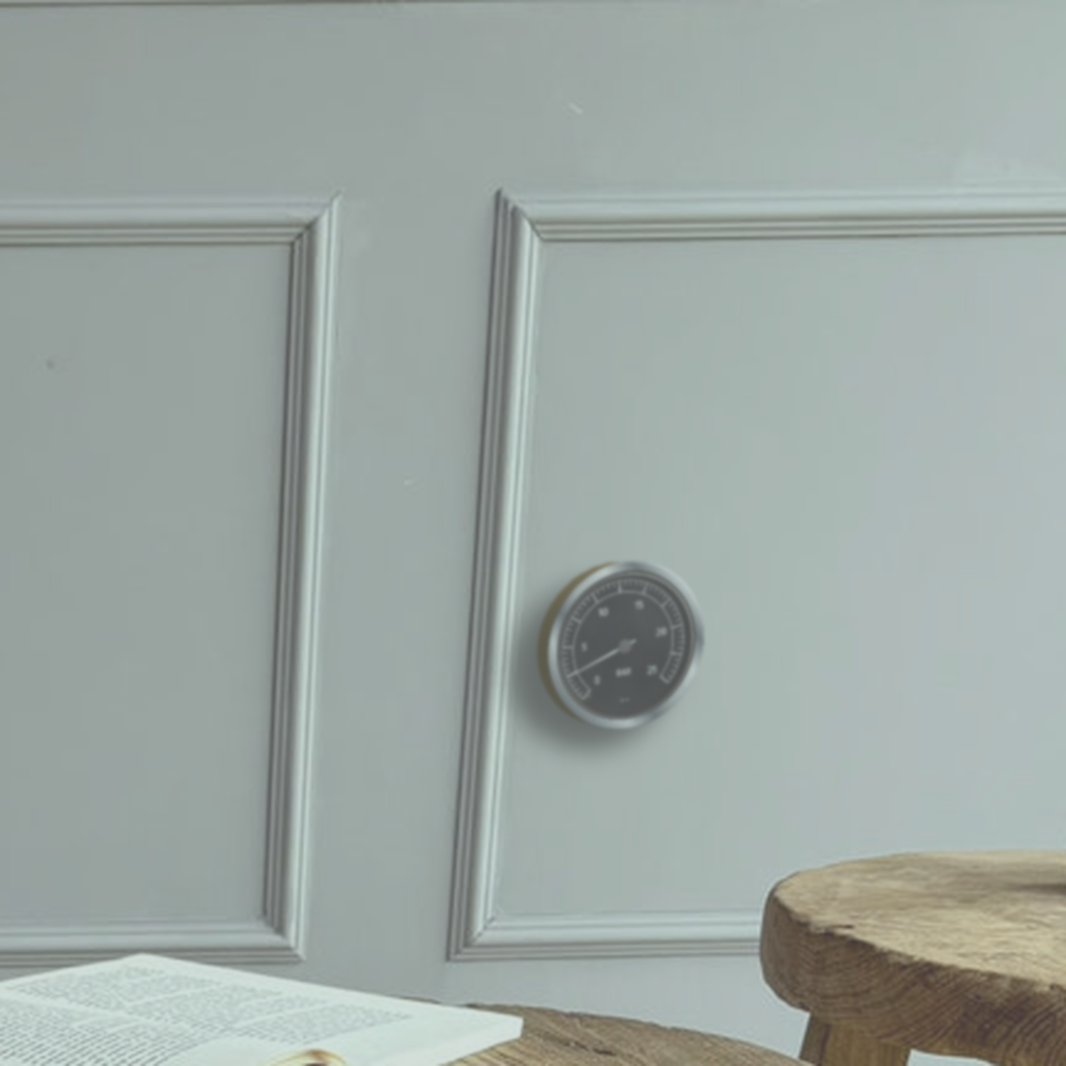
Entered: 2.5 bar
